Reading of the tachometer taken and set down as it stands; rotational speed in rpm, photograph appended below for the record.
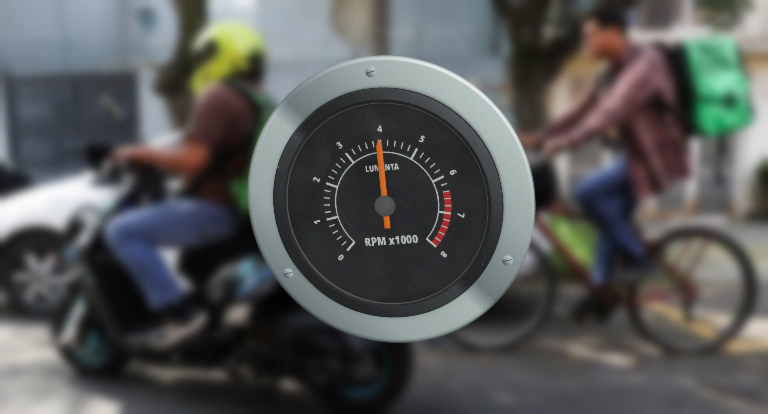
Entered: 4000 rpm
